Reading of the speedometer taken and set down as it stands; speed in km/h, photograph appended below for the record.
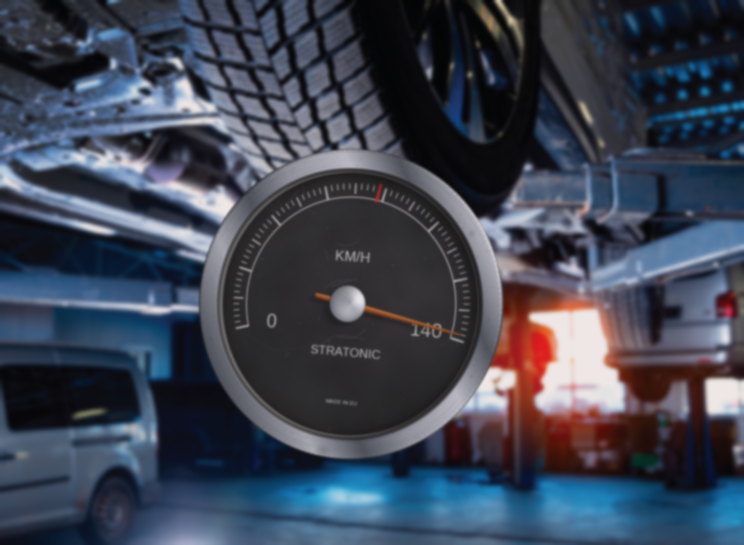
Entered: 138 km/h
